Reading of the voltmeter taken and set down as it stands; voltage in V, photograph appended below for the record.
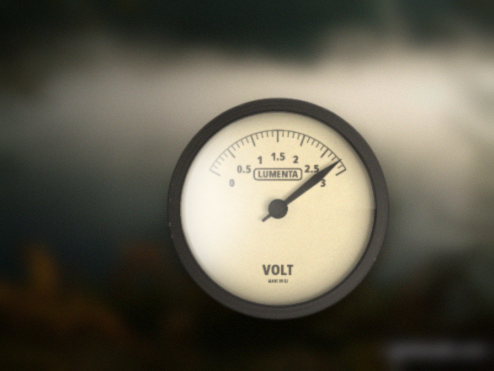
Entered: 2.8 V
